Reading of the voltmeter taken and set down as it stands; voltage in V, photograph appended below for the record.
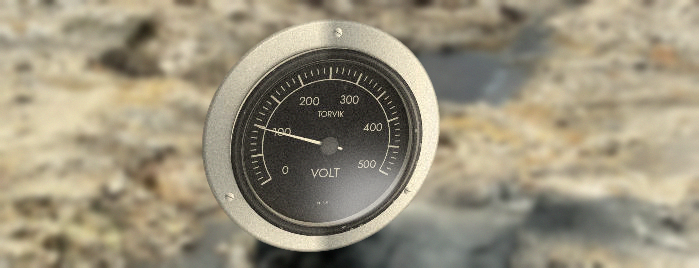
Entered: 100 V
